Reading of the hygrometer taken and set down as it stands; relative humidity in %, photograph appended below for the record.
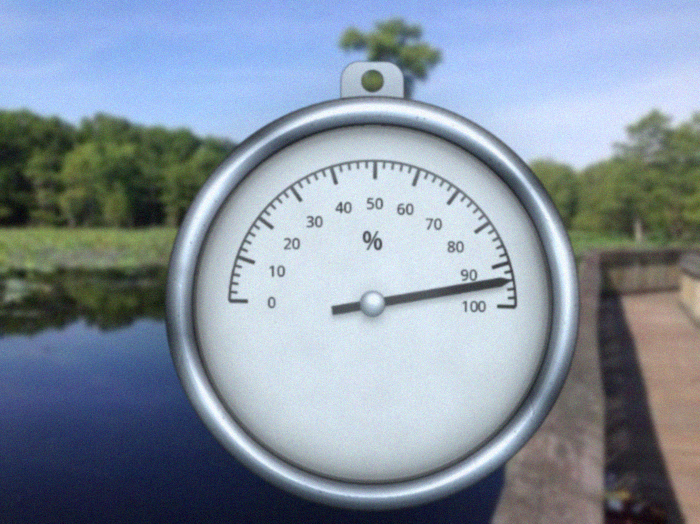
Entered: 94 %
